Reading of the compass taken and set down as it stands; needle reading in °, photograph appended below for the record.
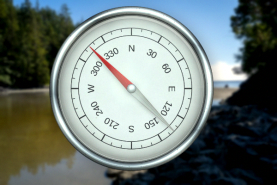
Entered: 315 °
